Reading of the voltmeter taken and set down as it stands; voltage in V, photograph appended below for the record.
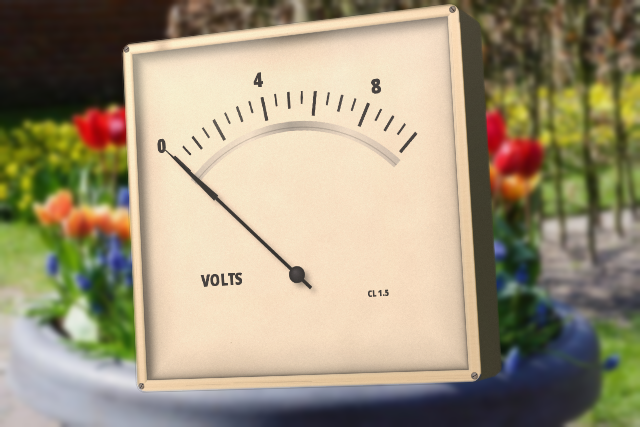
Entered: 0 V
